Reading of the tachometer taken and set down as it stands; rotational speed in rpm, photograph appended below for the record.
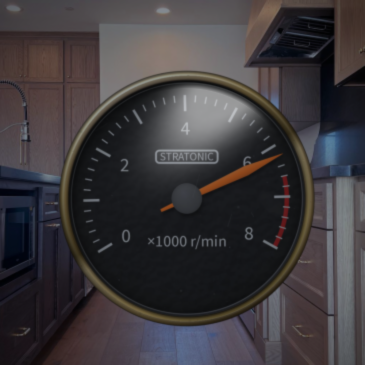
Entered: 6200 rpm
